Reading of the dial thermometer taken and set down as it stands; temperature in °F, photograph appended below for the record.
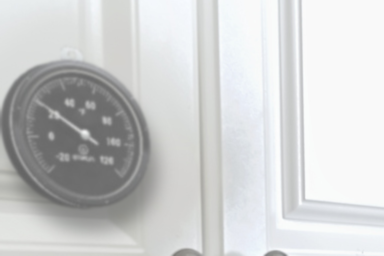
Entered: 20 °F
